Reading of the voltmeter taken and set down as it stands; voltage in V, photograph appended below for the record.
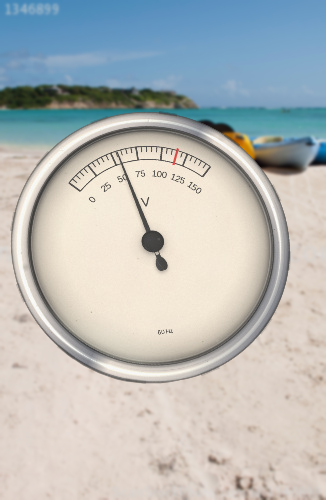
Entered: 55 V
